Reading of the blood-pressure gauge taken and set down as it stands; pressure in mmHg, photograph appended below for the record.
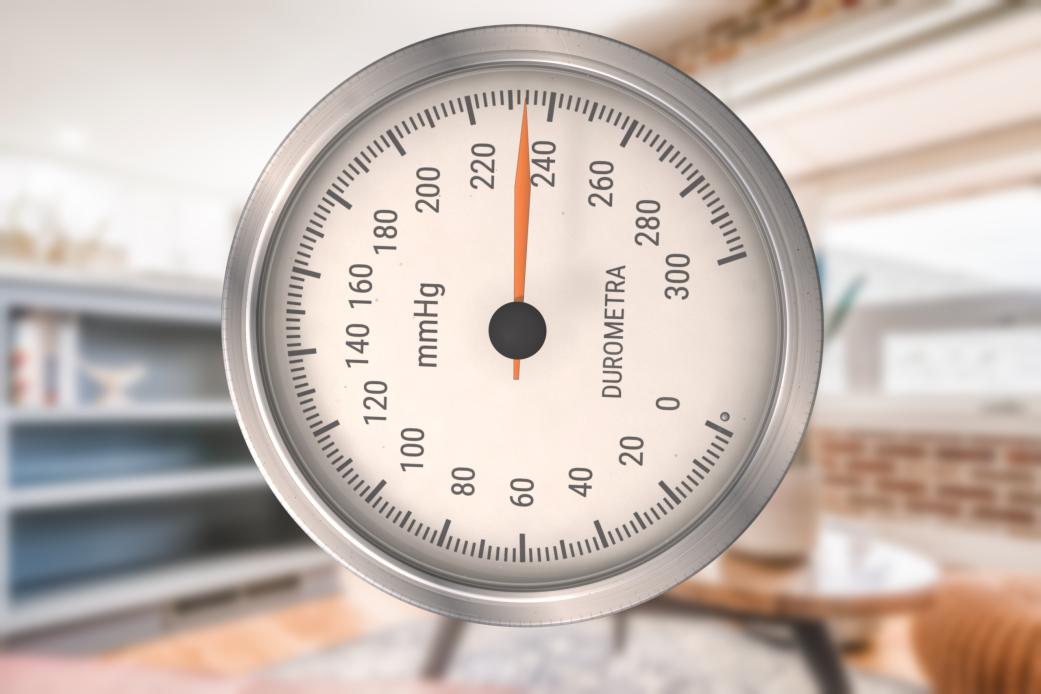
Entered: 234 mmHg
